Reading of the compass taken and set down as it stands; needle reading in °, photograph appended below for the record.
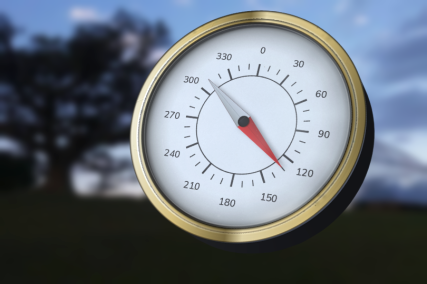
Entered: 130 °
